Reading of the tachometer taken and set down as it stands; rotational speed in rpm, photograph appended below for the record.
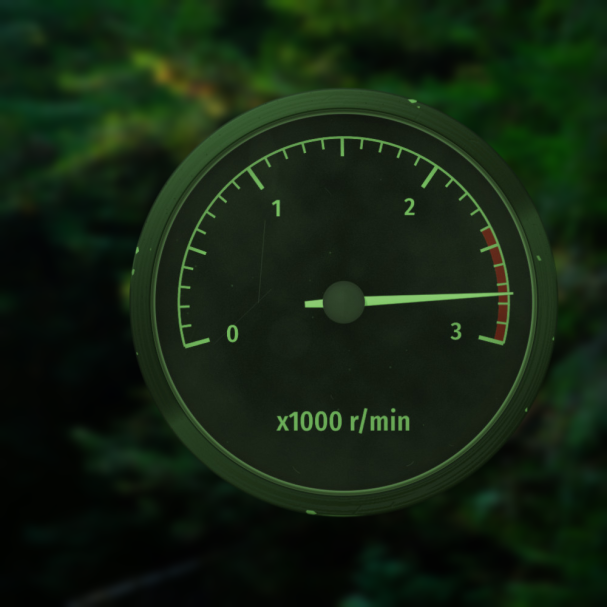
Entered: 2750 rpm
